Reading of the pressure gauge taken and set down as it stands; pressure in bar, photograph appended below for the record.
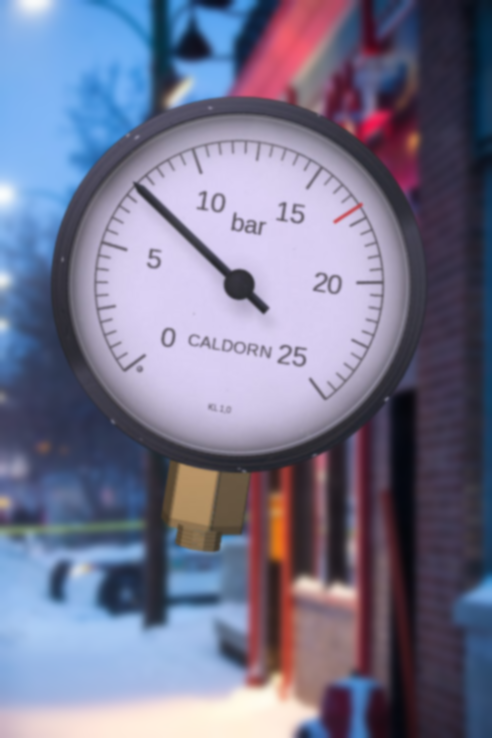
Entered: 7.5 bar
